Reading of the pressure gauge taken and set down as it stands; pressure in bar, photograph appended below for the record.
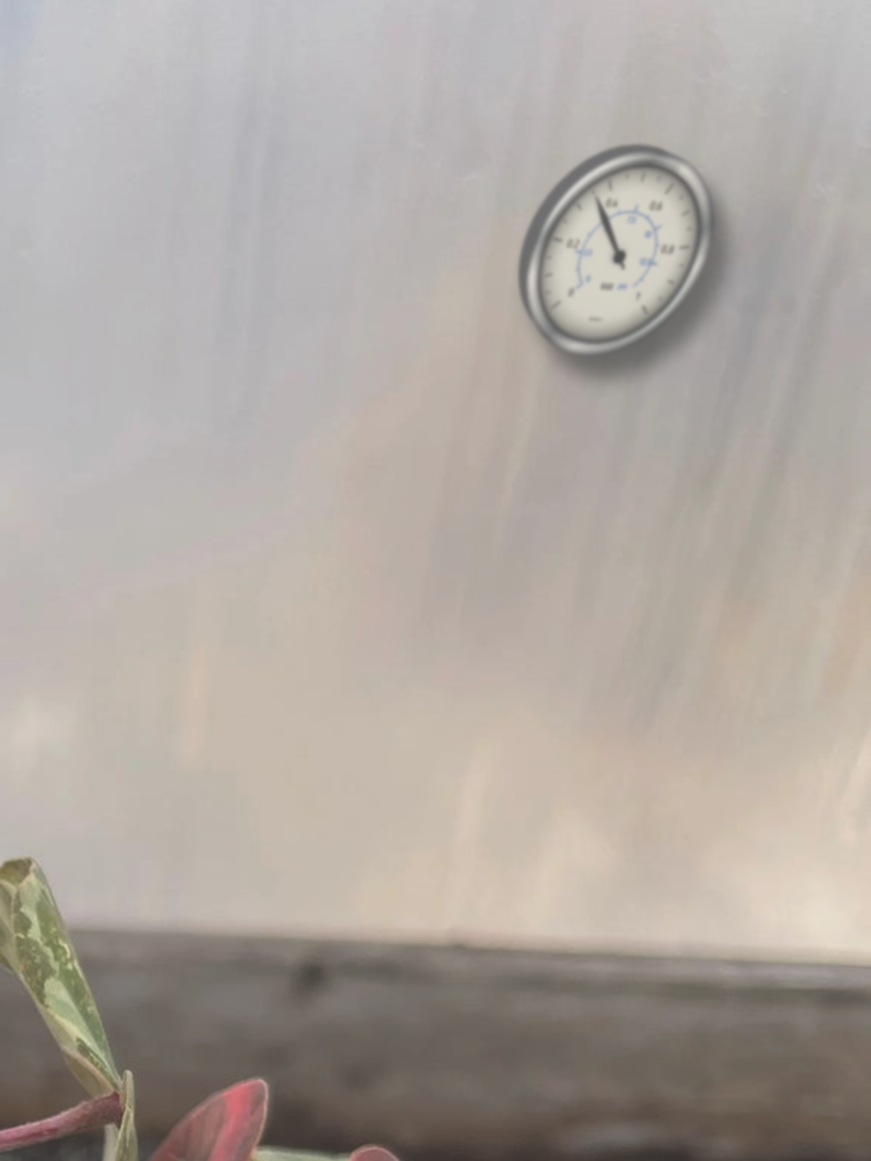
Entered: 0.35 bar
